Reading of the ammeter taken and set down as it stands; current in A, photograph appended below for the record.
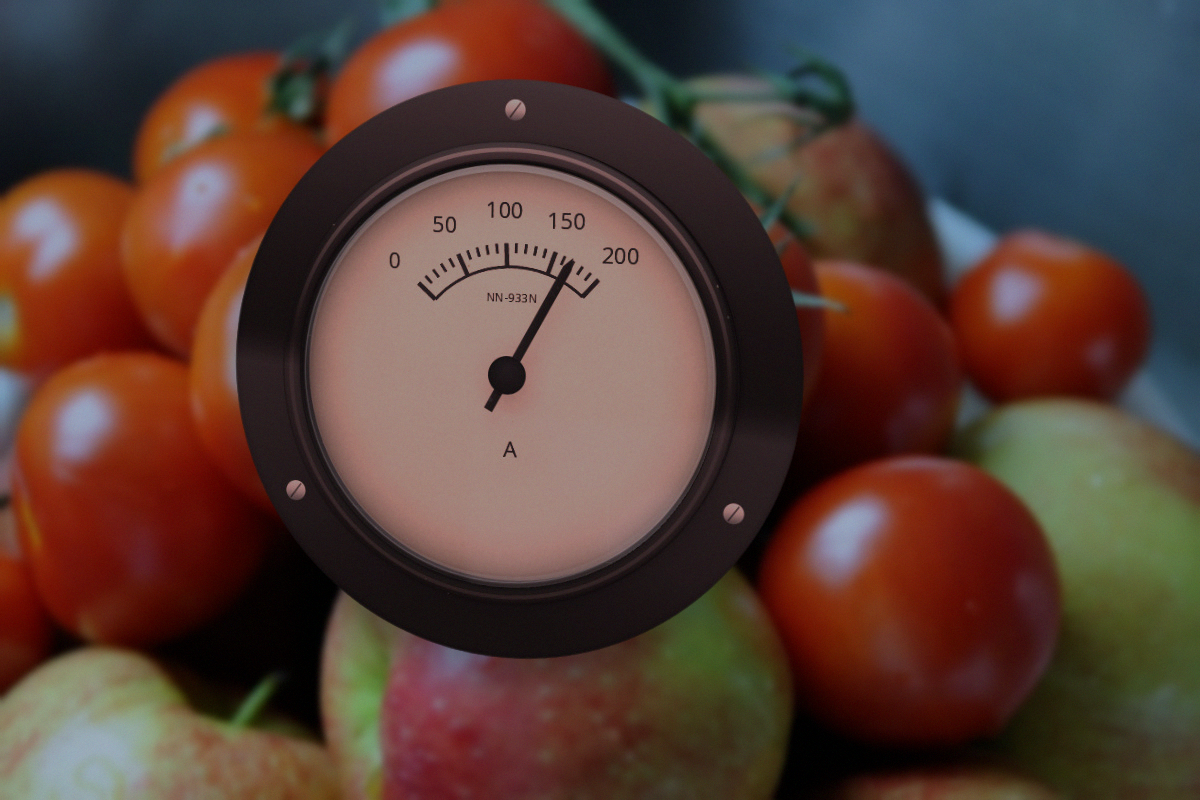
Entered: 170 A
